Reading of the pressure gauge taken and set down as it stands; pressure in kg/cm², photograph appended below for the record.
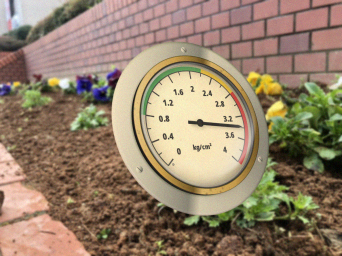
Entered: 3.4 kg/cm²
